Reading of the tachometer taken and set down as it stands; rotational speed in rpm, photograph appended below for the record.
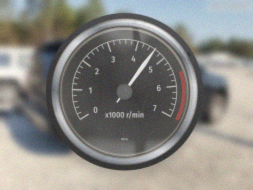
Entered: 4600 rpm
